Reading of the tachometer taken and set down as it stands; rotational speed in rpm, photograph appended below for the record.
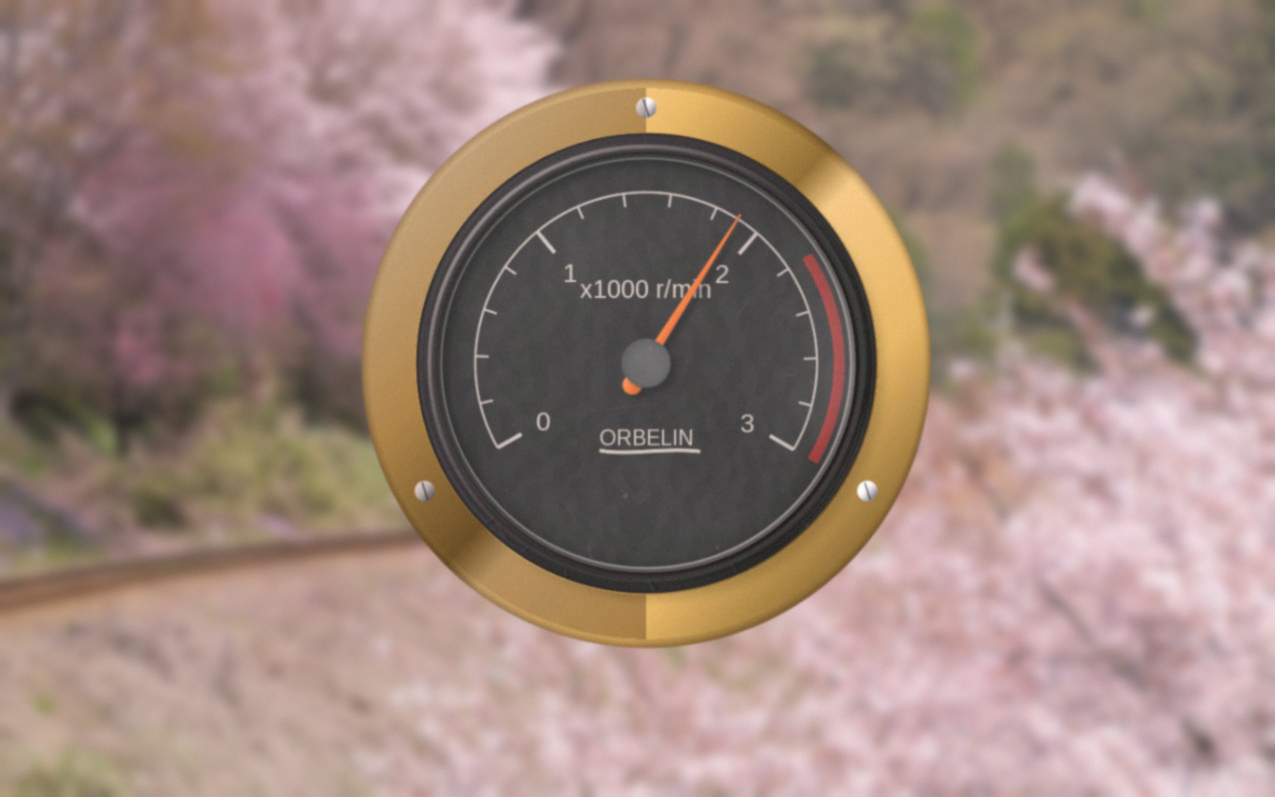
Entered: 1900 rpm
